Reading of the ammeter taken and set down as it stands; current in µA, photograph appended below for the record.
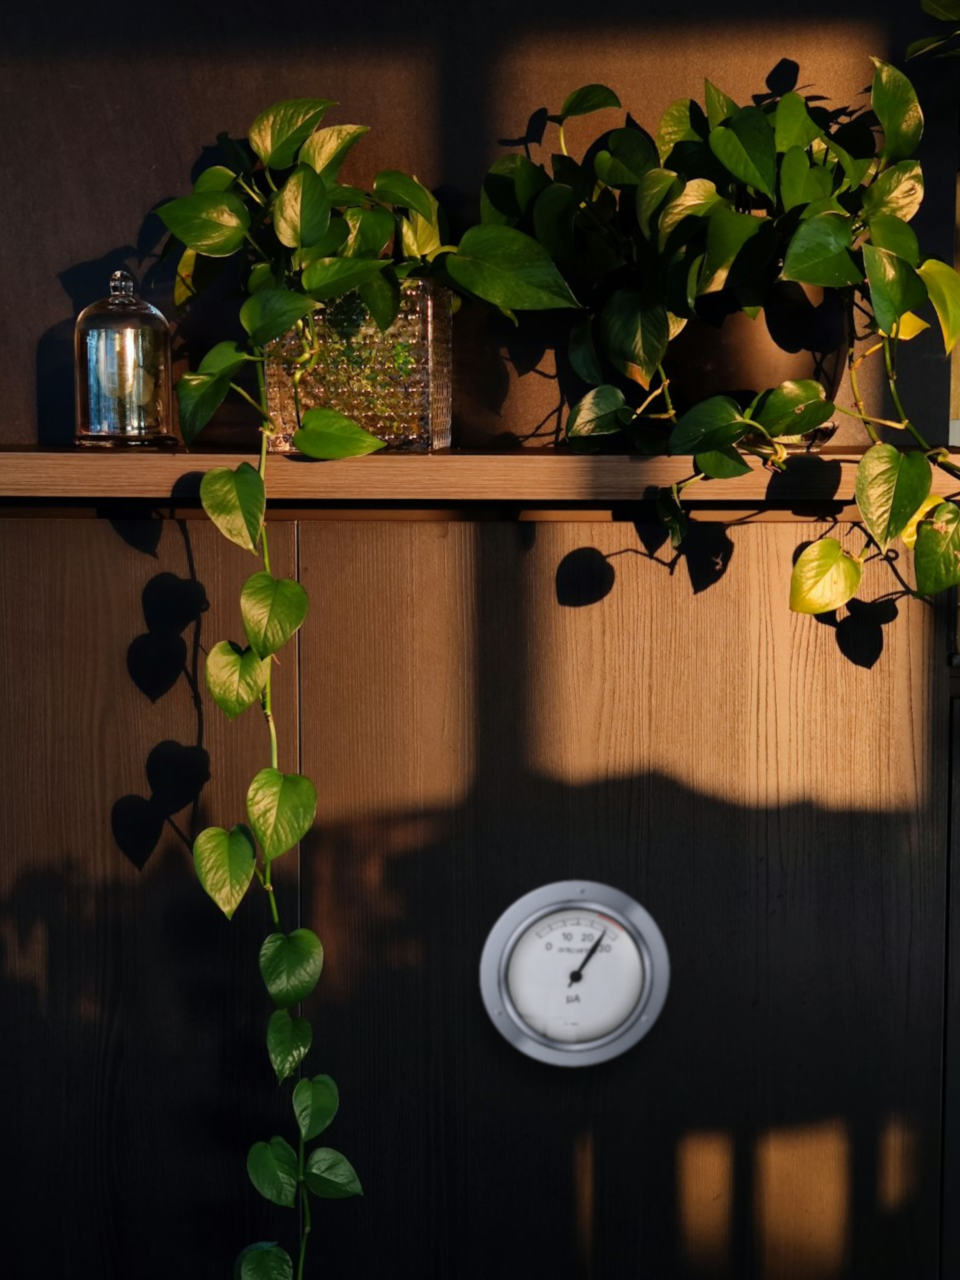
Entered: 25 µA
